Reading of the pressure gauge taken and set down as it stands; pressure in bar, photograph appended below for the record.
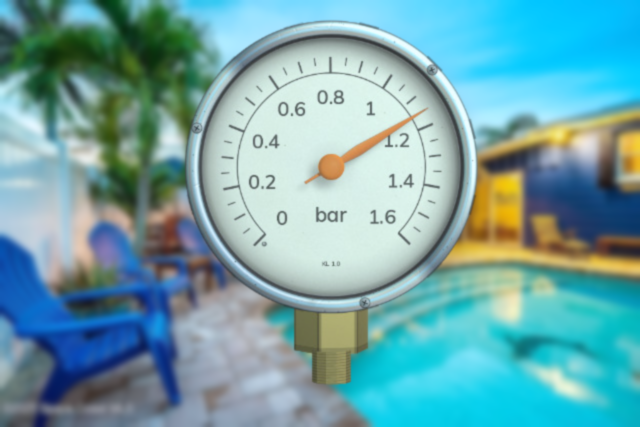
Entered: 1.15 bar
